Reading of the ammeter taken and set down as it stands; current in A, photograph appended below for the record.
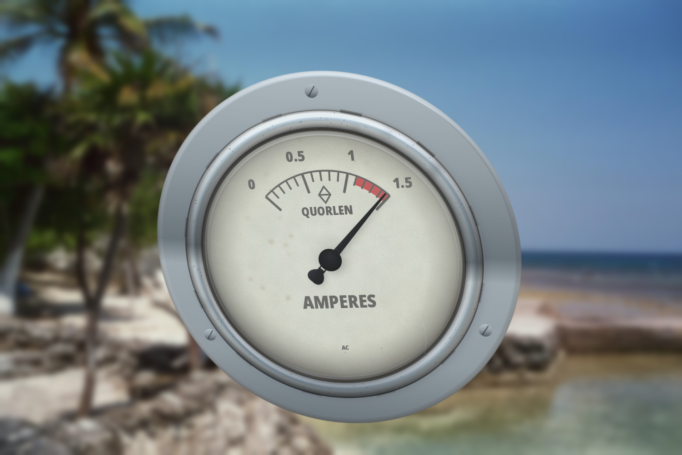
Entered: 1.45 A
